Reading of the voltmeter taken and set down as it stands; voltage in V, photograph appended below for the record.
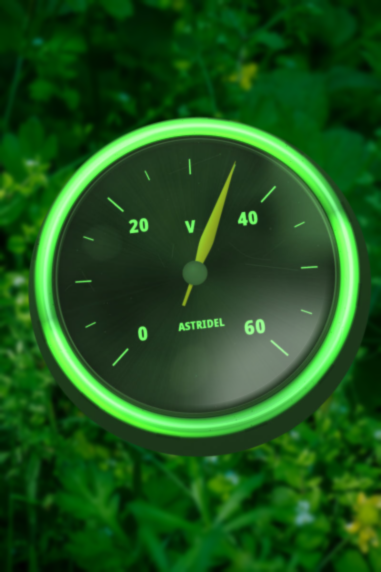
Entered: 35 V
